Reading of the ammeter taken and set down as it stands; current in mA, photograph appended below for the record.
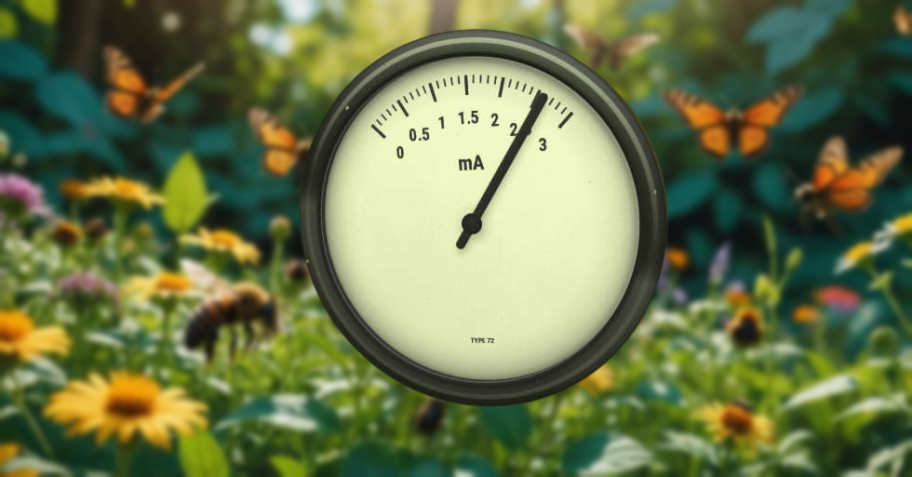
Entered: 2.6 mA
